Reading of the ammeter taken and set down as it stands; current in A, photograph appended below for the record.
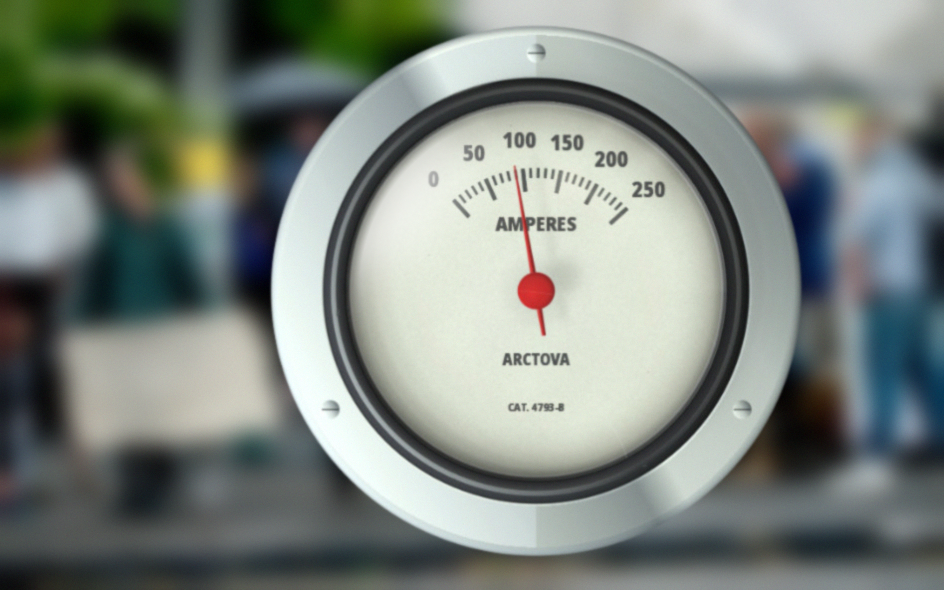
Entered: 90 A
